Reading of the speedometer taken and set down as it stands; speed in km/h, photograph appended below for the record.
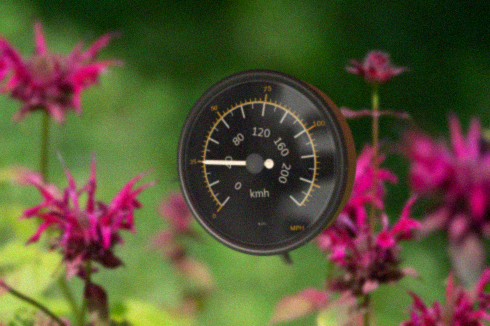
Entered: 40 km/h
